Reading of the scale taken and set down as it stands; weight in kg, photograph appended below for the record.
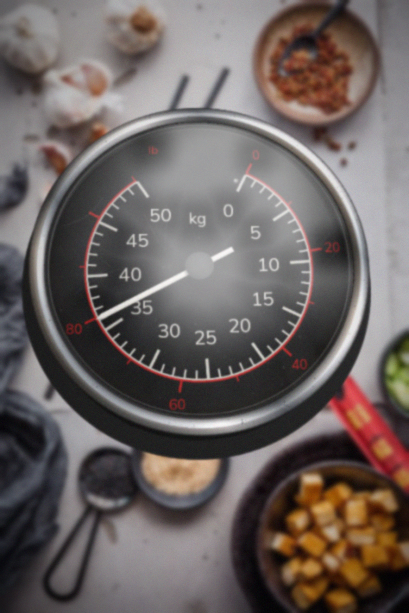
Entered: 36 kg
